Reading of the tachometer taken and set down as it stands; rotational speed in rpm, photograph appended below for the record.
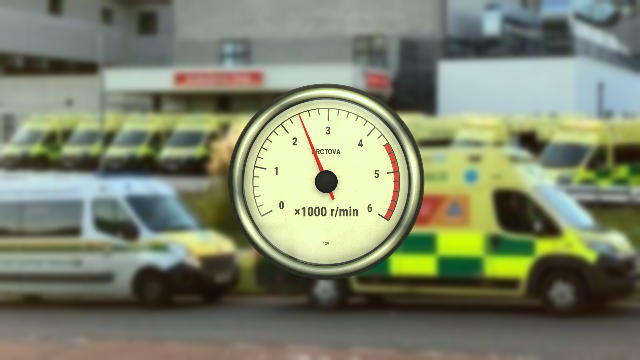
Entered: 2400 rpm
